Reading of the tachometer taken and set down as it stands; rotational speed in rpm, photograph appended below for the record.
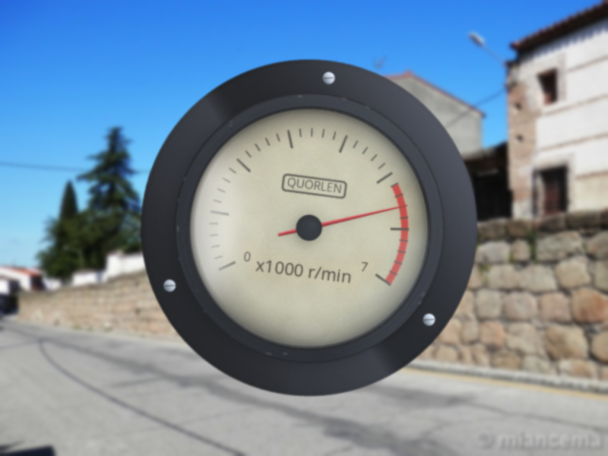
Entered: 5600 rpm
